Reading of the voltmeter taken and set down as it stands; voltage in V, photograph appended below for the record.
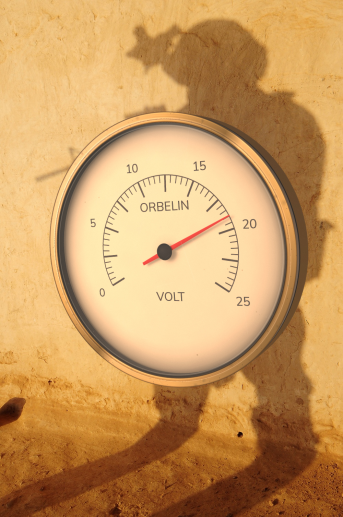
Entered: 19 V
